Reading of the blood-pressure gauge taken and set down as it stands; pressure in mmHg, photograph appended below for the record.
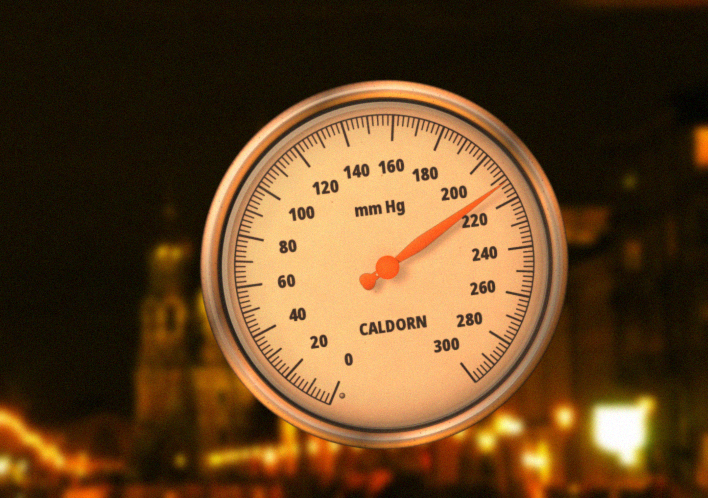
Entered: 212 mmHg
